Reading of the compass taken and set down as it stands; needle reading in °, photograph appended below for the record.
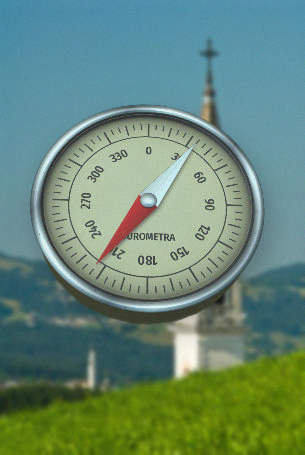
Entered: 215 °
